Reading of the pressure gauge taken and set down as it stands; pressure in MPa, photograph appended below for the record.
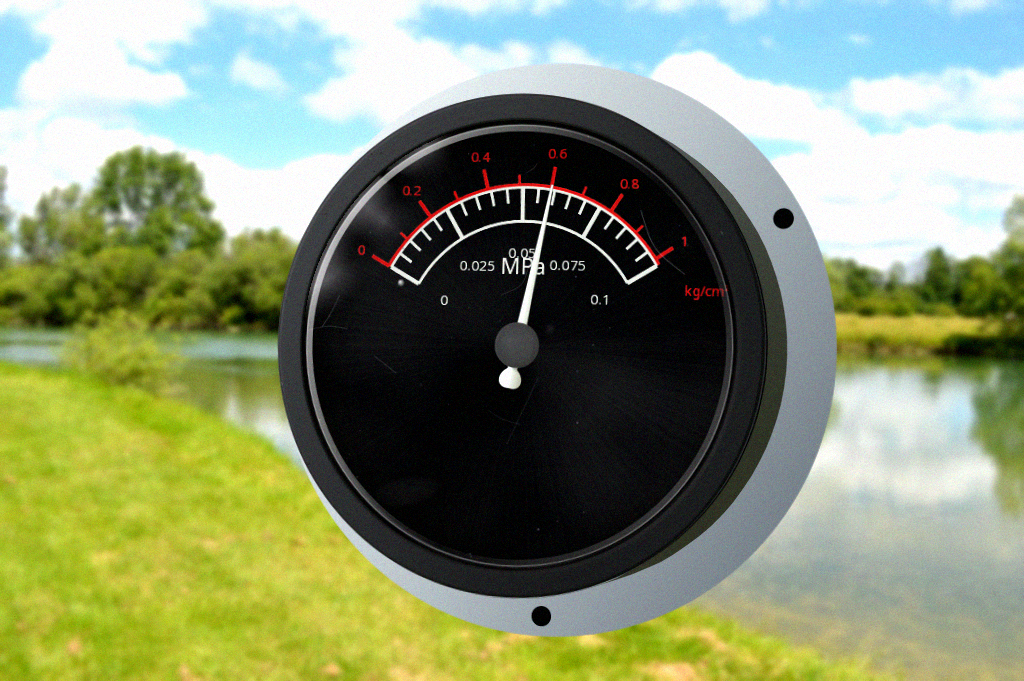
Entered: 0.06 MPa
